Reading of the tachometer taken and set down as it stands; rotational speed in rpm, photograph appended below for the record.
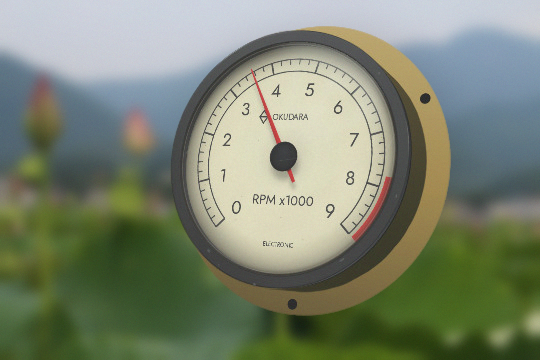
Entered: 3600 rpm
